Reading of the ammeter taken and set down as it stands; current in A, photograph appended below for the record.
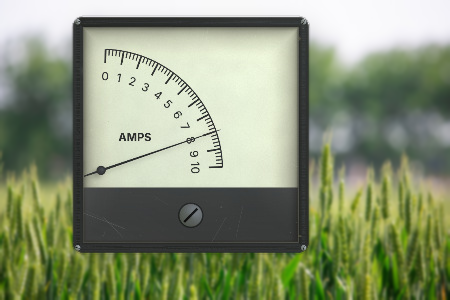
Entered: 8 A
